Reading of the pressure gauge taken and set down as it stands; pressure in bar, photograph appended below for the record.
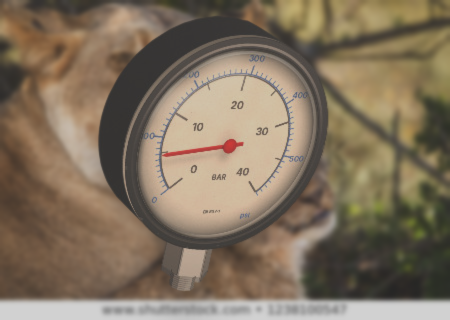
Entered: 5 bar
